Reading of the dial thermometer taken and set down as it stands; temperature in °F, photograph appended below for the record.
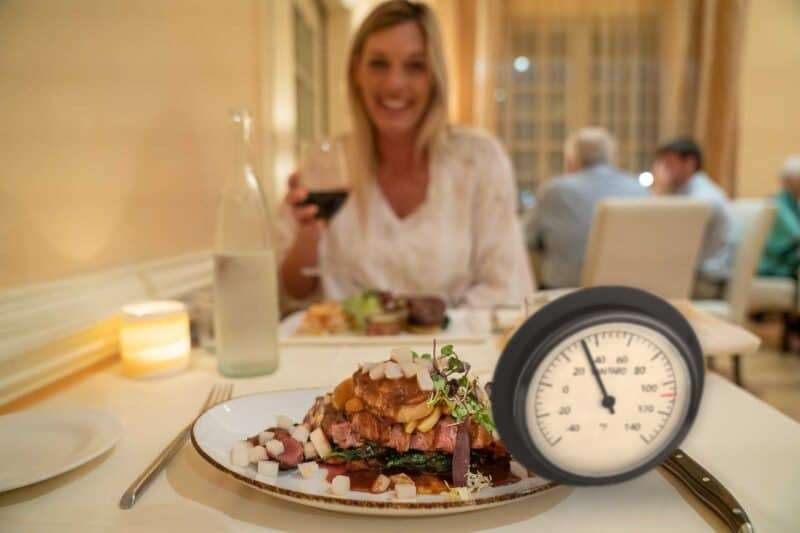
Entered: 32 °F
